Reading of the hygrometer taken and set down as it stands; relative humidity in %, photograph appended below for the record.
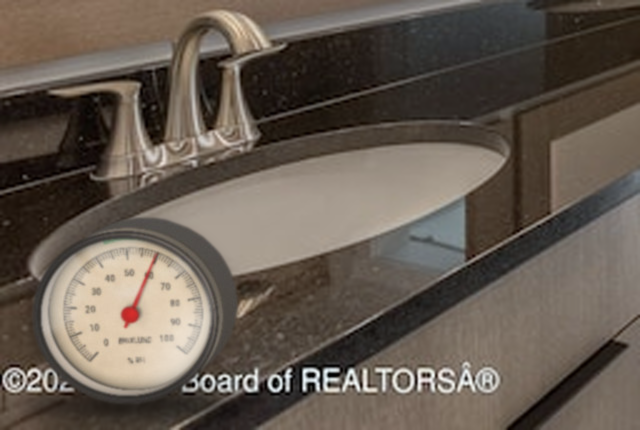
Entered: 60 %
